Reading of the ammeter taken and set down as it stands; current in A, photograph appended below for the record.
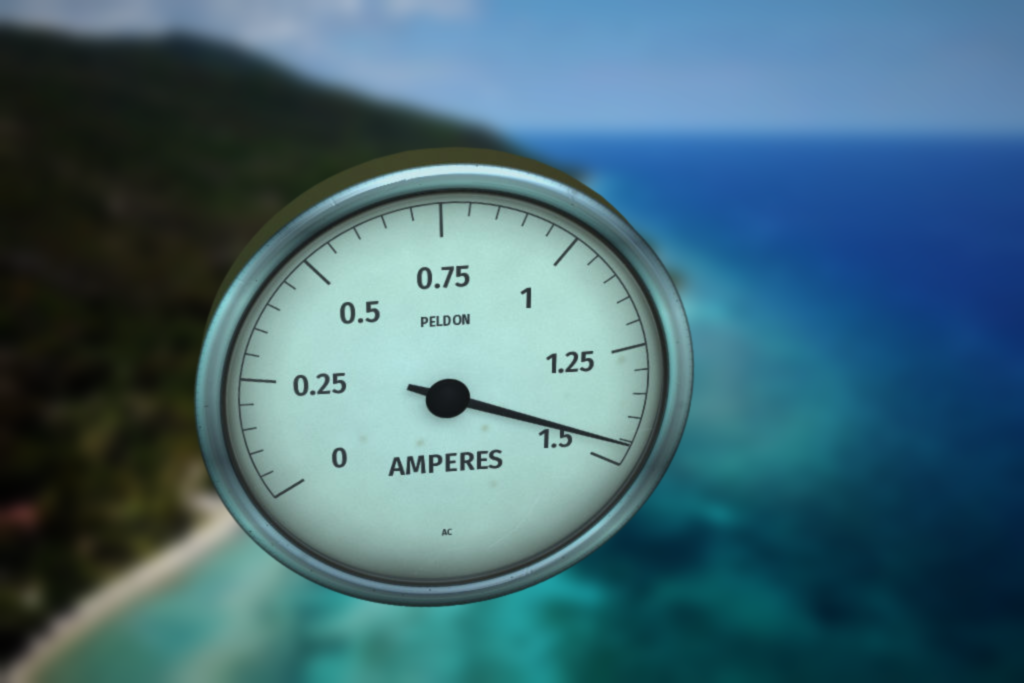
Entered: 1.45 A
